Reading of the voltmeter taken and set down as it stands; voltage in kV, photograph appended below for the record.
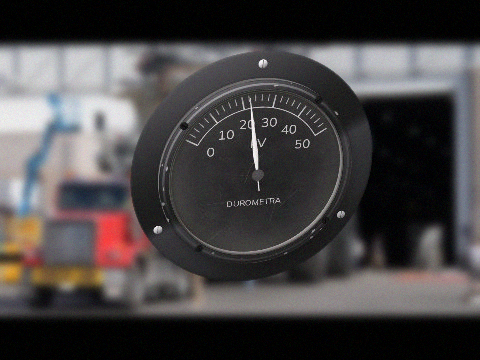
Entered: 22 kV
